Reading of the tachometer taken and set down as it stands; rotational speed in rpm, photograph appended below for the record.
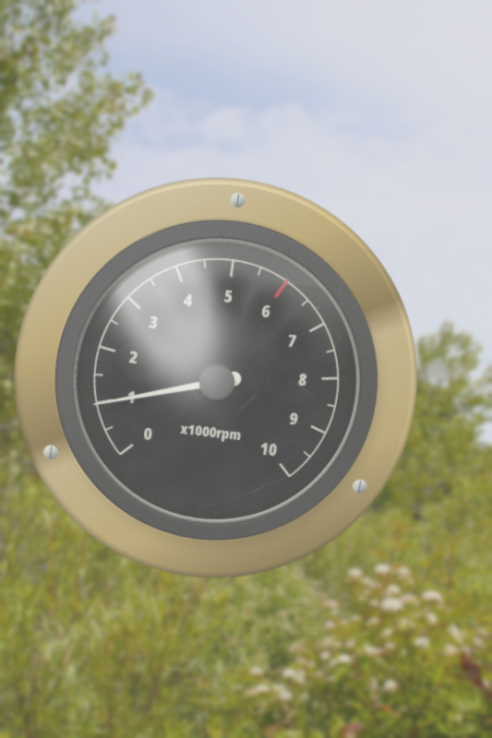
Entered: 1000 rpm
